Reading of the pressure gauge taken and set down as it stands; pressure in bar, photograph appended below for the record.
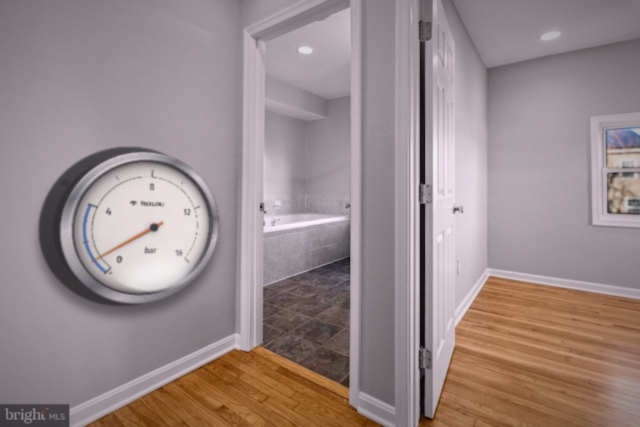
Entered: 1 bar
